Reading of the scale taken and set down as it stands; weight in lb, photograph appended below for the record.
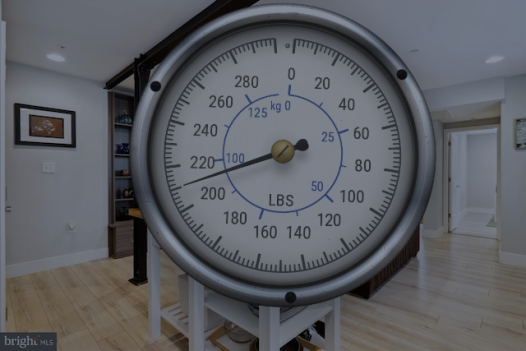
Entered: 210 lb
